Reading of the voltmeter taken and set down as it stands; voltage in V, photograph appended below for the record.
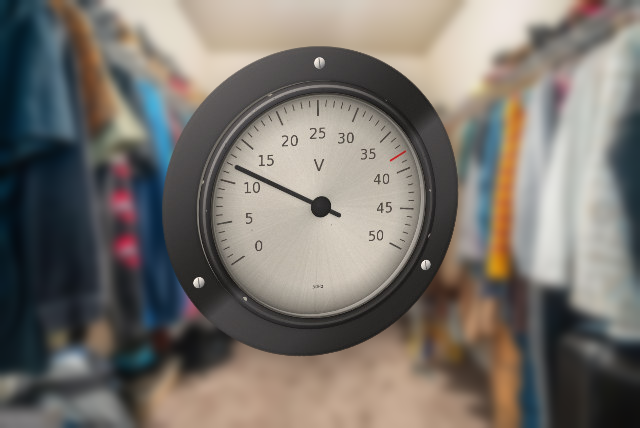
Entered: 12 V
